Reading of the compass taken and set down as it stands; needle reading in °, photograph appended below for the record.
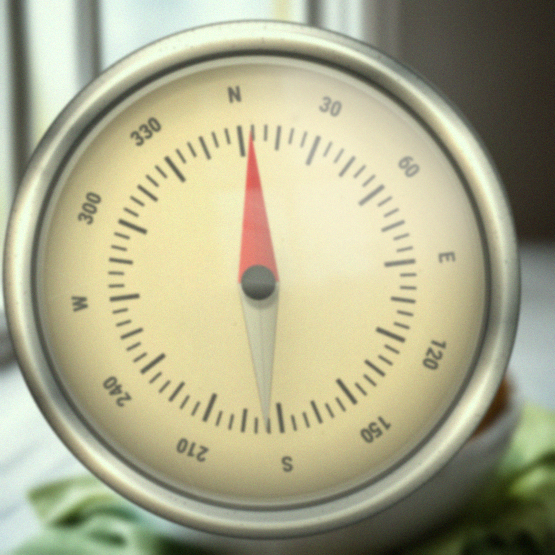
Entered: 5 °
